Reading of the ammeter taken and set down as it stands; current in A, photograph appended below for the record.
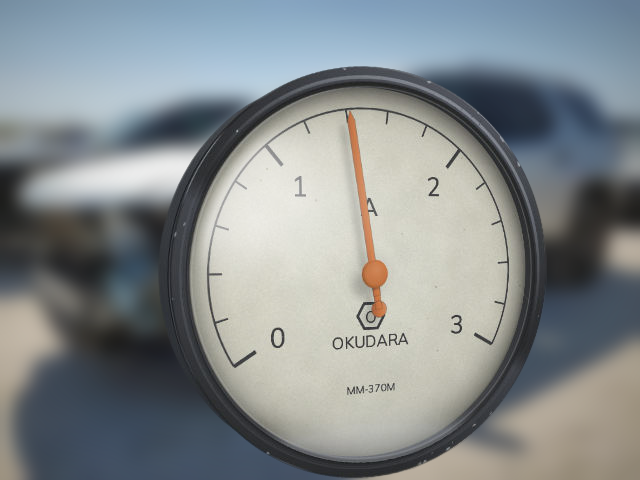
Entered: 1.4 A
